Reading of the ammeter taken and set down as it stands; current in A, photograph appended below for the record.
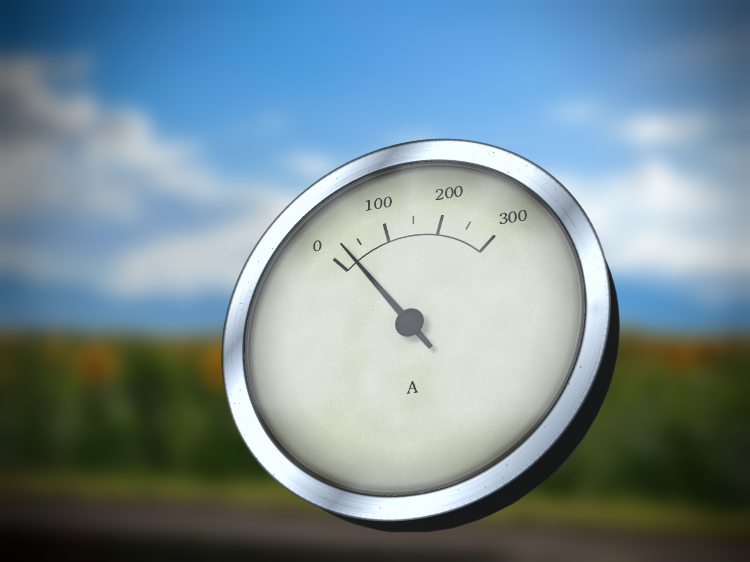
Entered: 25 A
